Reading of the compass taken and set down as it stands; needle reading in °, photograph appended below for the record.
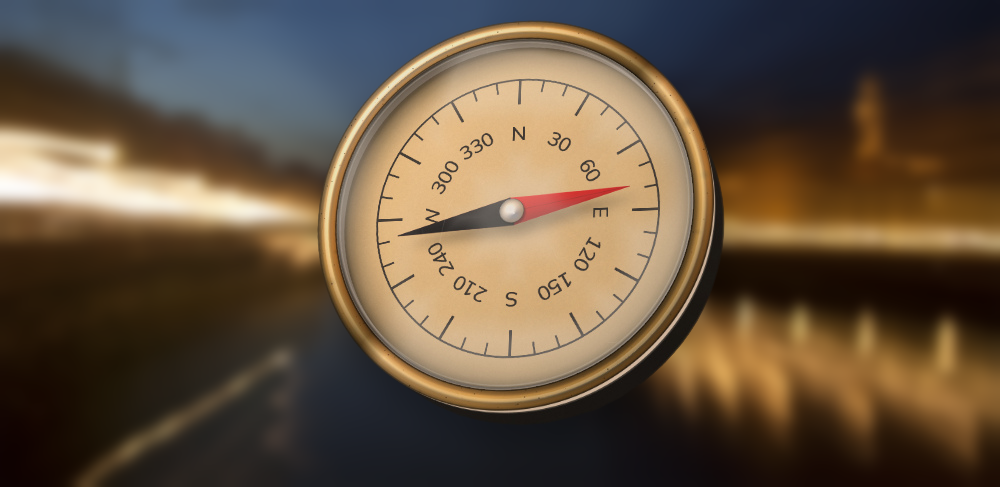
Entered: 80 °
